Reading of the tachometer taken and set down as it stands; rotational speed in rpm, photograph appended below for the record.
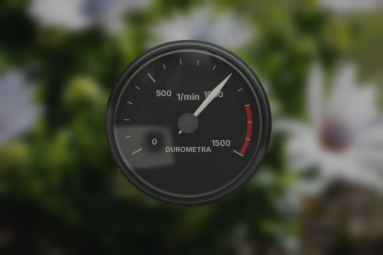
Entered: 1000 rpm
